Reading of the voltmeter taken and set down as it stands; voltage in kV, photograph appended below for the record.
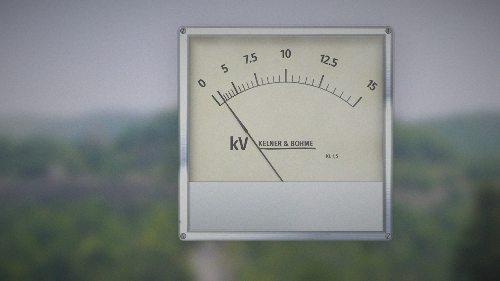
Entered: 2.5 kV
